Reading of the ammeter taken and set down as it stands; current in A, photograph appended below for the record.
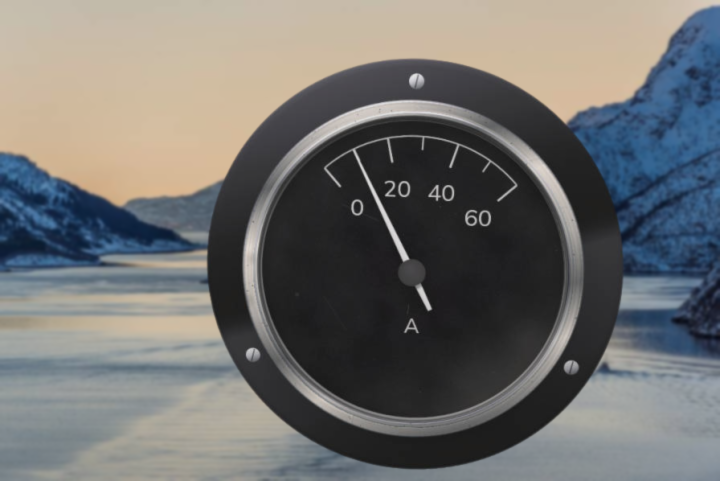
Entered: 10 A
